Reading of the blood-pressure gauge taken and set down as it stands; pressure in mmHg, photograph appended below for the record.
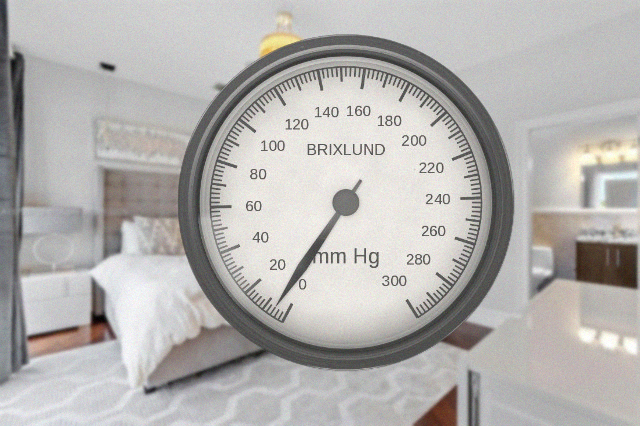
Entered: 6 mmHg
